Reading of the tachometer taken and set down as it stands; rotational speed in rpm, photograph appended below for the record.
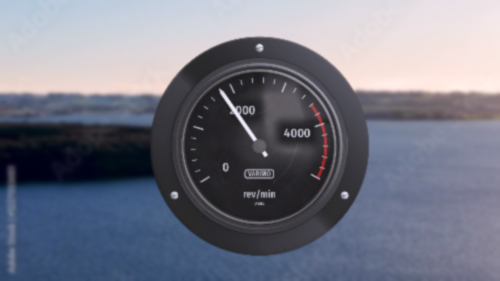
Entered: 1800 rpm
